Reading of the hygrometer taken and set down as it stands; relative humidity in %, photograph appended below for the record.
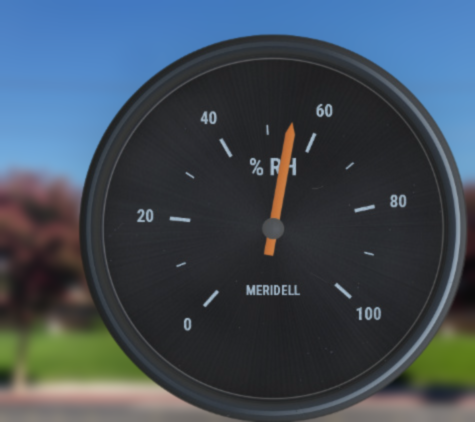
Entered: 55 %
